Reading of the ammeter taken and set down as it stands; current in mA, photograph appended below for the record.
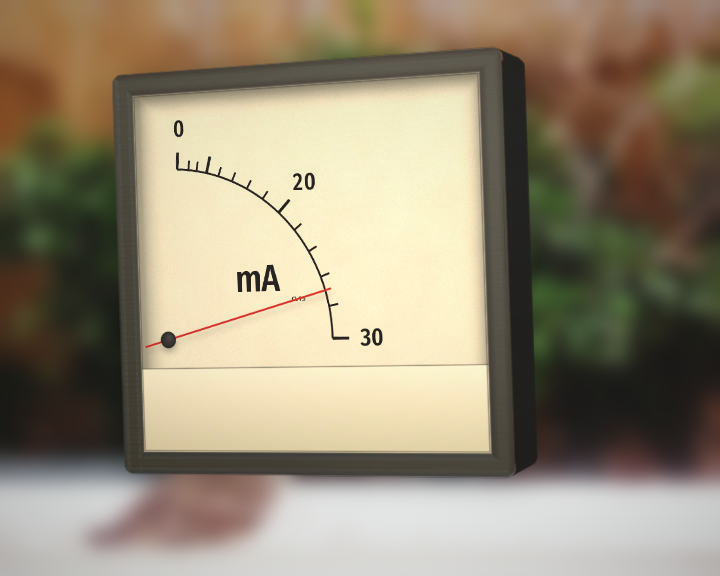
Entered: 27 mA
